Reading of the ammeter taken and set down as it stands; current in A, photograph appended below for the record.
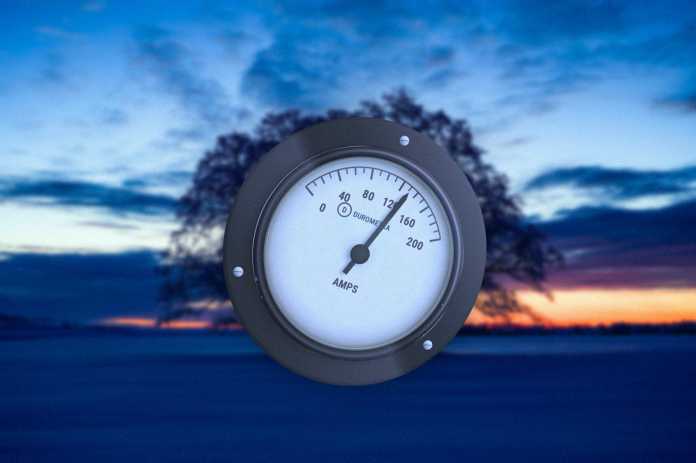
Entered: 130 A
